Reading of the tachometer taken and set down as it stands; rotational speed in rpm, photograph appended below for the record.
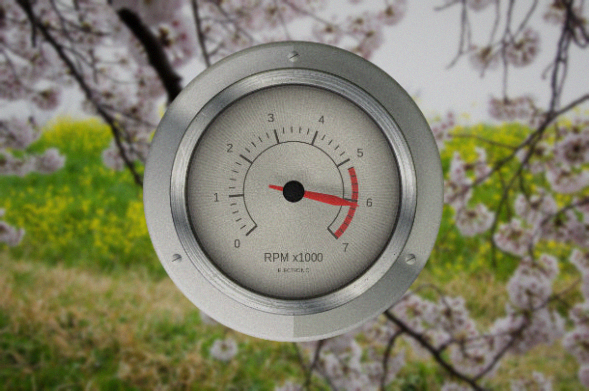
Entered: 6100 rpm
